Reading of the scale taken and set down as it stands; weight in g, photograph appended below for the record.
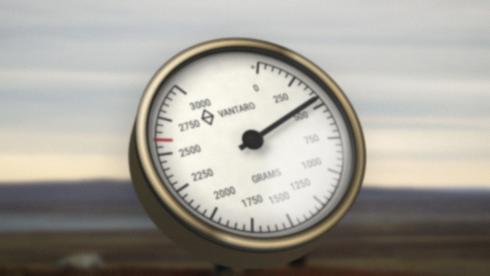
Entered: 450 g
